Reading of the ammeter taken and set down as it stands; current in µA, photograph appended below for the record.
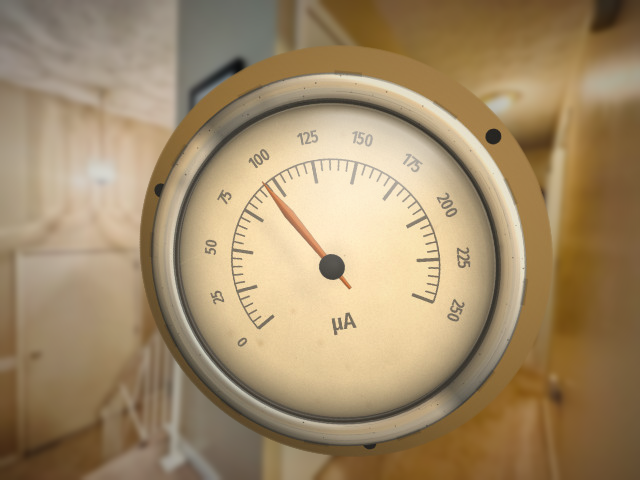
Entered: 95 µA
